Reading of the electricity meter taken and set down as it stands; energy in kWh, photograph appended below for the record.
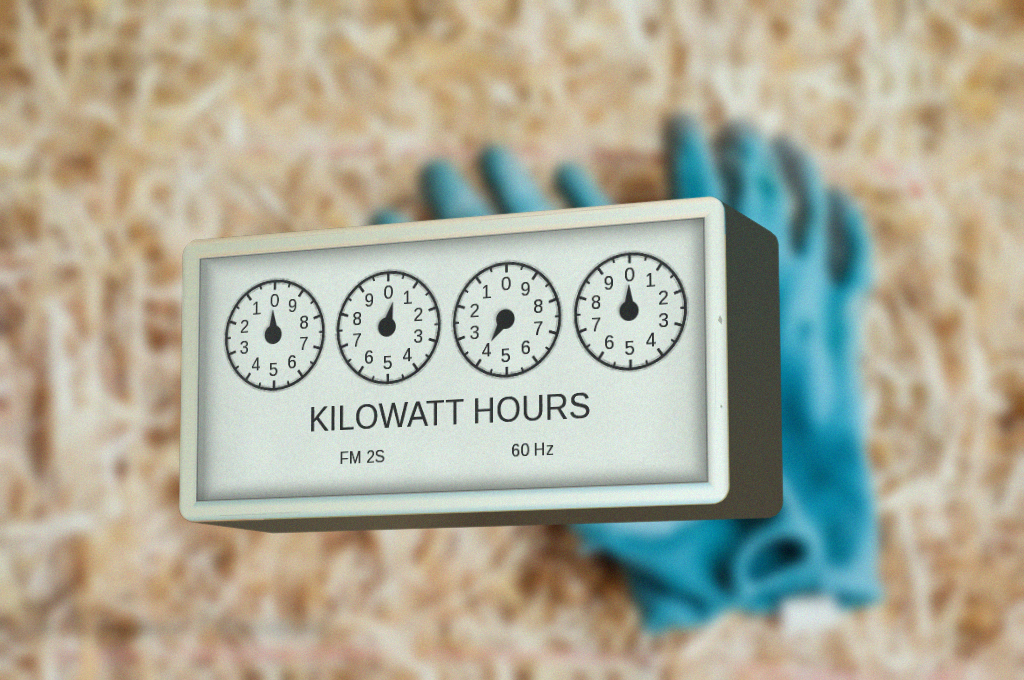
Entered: 40 kWh
